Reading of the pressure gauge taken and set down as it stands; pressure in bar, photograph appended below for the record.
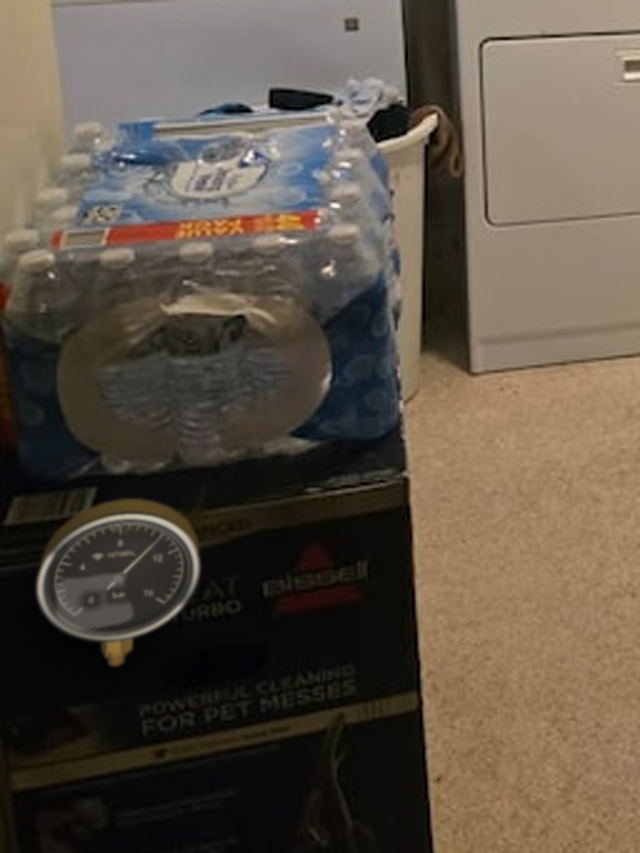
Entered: 10.5 bar
